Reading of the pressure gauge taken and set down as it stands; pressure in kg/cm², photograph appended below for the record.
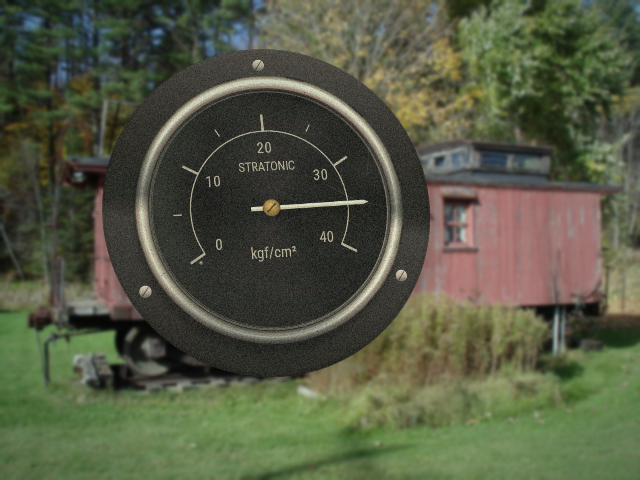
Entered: 35 kg/cm²
